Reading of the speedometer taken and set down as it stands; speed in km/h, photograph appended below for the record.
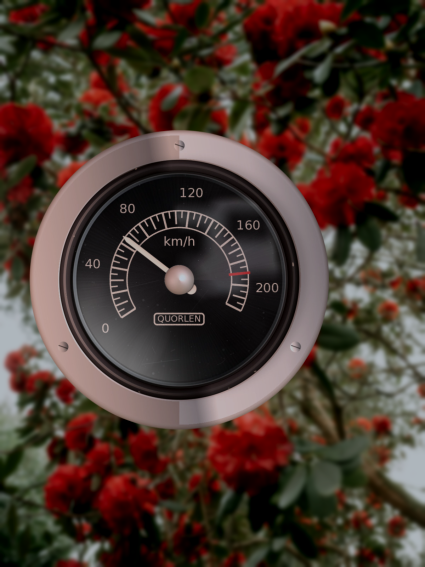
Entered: 65 km/h
